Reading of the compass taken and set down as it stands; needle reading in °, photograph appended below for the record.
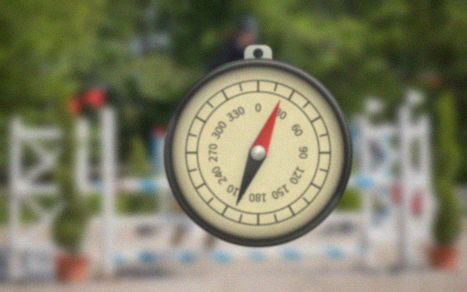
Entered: 22.5 °
